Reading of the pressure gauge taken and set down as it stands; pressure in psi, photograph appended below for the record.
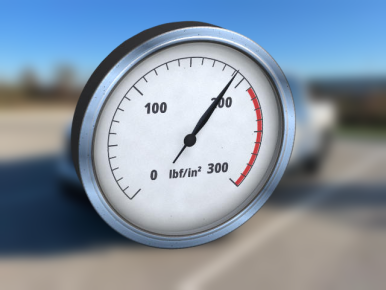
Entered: 190 psi
